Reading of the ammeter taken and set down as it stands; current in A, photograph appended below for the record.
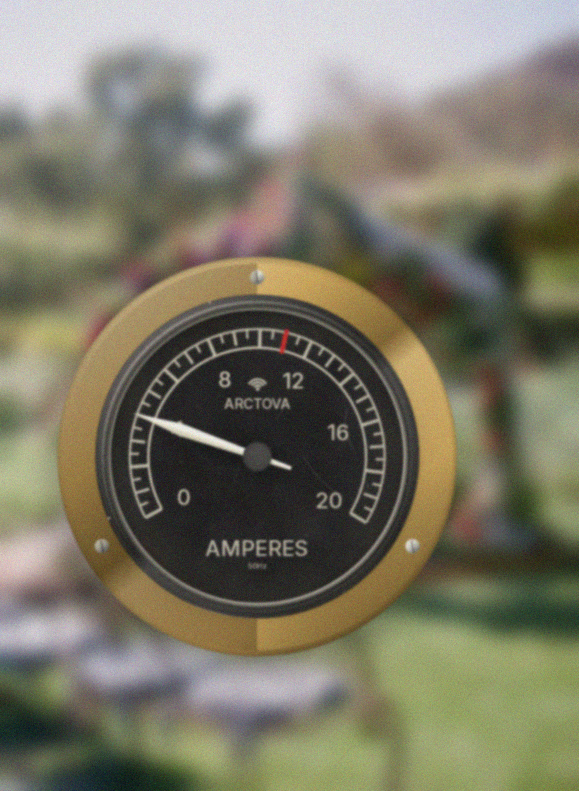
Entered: 4 A
